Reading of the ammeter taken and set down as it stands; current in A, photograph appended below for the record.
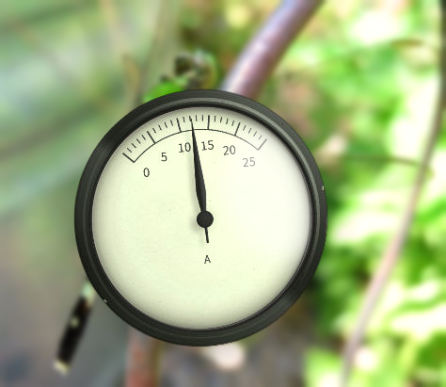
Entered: 12 A
